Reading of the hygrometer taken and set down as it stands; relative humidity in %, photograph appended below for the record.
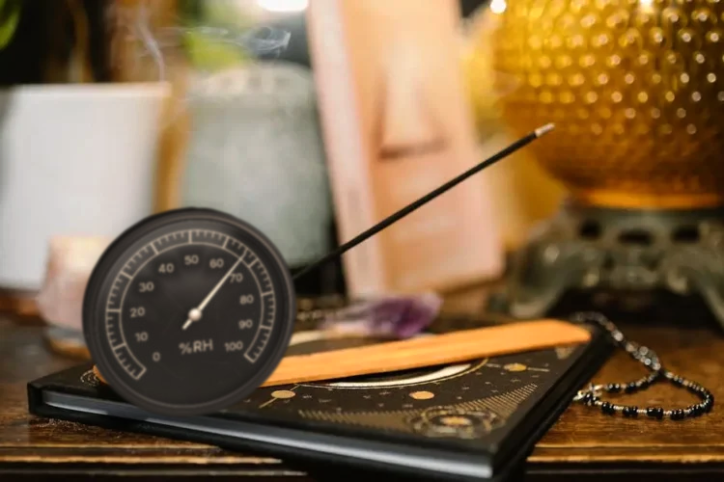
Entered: 66 %
